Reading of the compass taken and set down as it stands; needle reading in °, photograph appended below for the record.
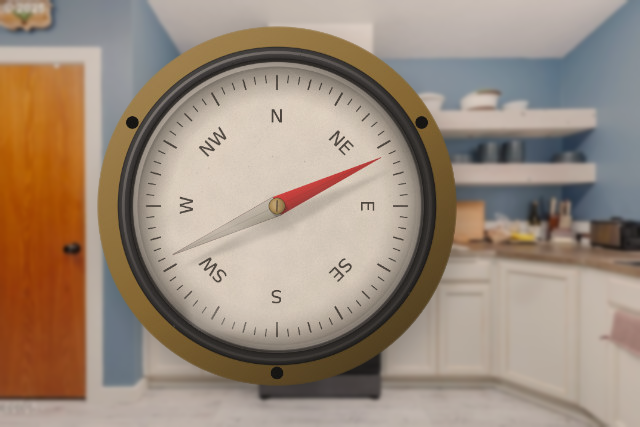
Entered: 65 °
